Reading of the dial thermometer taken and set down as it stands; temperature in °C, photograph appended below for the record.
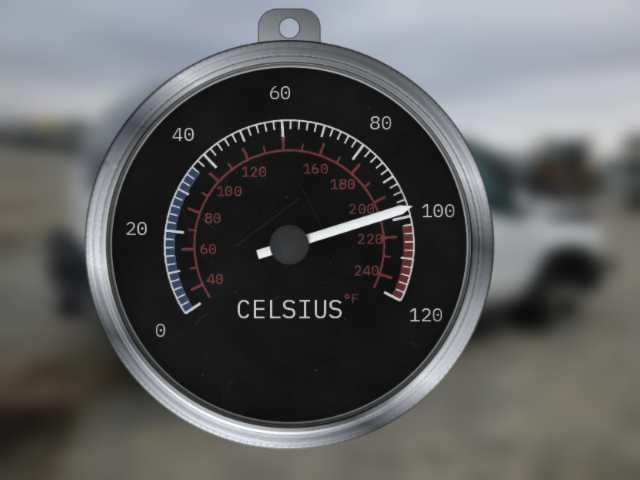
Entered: 98 °C
